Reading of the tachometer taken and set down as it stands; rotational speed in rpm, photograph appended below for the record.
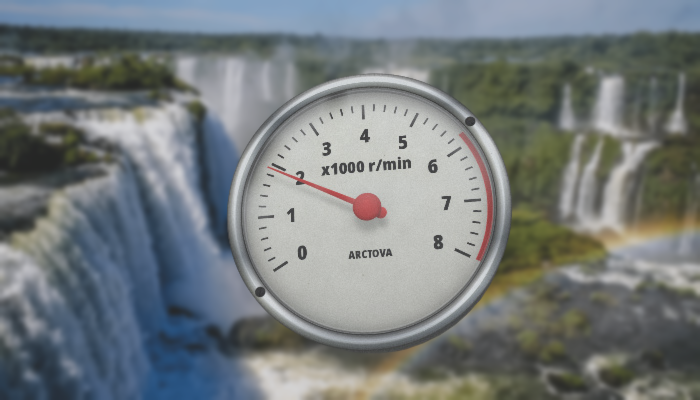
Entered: 1900 rpm
